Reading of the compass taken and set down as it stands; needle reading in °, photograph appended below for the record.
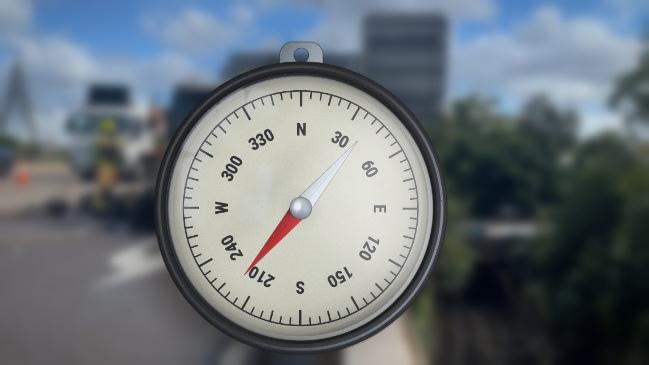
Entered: 220 °
